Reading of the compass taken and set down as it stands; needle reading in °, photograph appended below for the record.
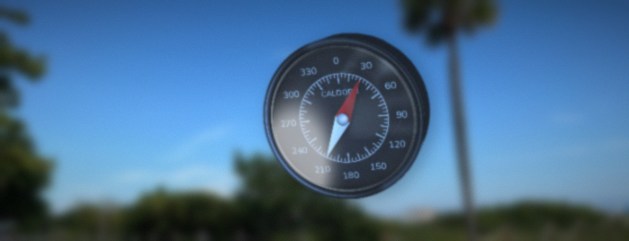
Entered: 30 °
